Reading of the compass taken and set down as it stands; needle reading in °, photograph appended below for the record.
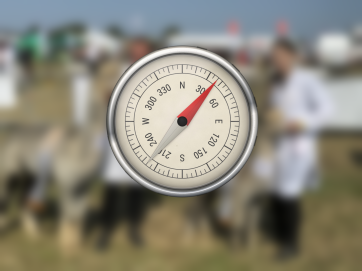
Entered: 40 °
